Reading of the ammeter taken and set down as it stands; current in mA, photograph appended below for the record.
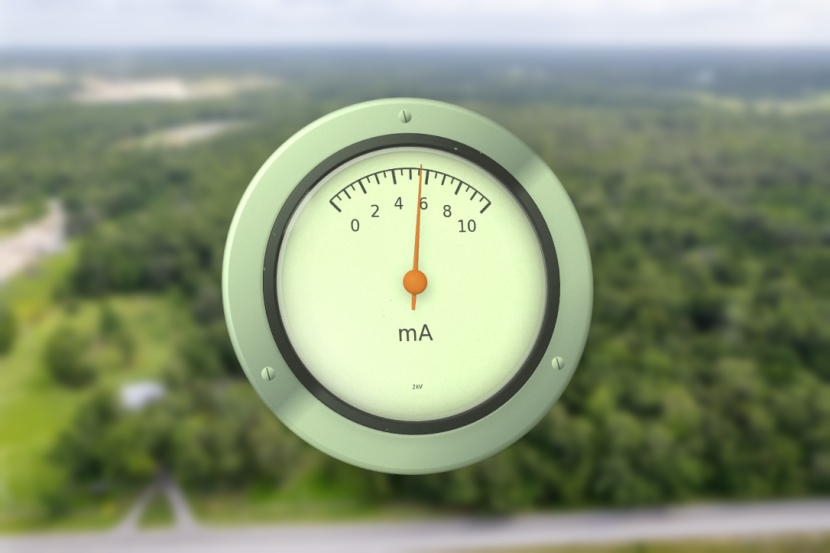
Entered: 5.5 mA
